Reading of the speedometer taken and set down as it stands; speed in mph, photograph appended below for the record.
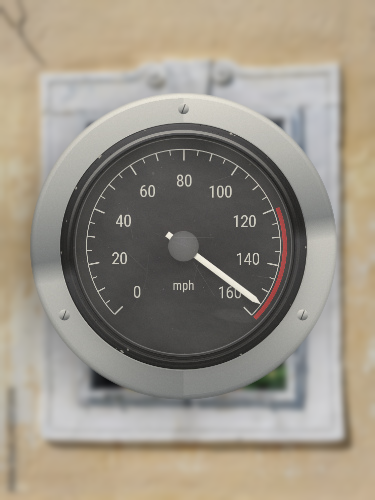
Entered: 155 mph
